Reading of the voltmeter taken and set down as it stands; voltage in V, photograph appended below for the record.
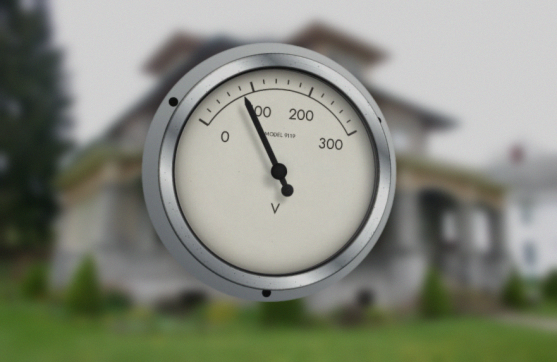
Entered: 80 V
